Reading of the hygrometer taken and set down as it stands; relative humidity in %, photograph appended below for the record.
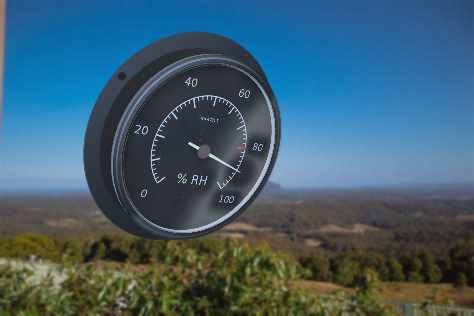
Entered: 90 %
